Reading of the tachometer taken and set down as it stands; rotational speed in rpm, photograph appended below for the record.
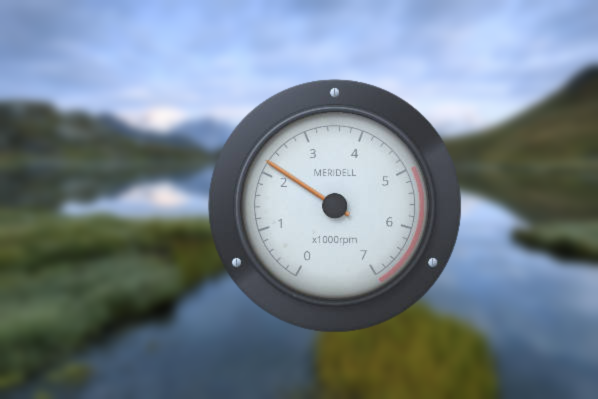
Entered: 2200 rpm
